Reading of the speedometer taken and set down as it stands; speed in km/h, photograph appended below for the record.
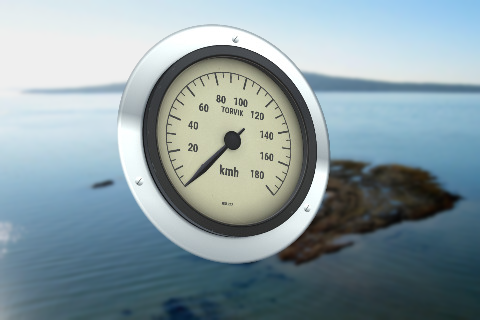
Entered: 0 km/h
